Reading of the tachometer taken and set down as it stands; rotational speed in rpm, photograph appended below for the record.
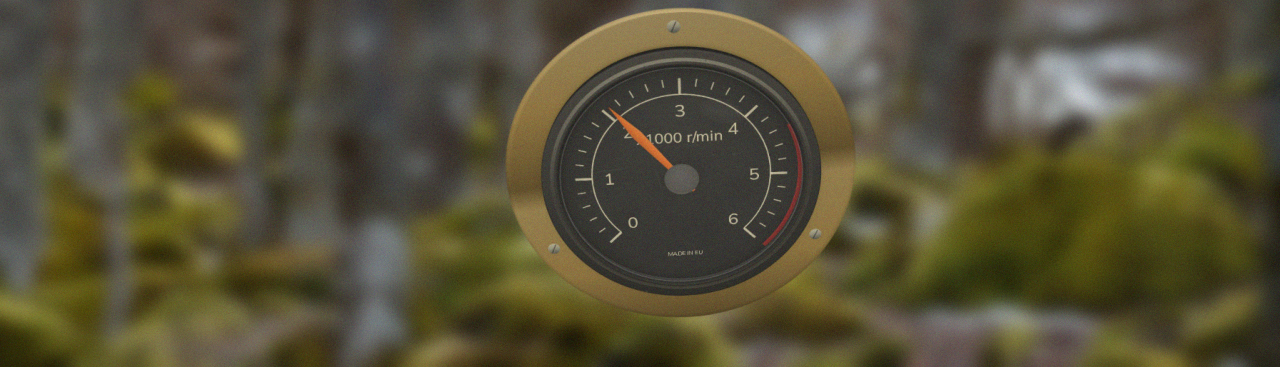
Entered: 2100 rpm
